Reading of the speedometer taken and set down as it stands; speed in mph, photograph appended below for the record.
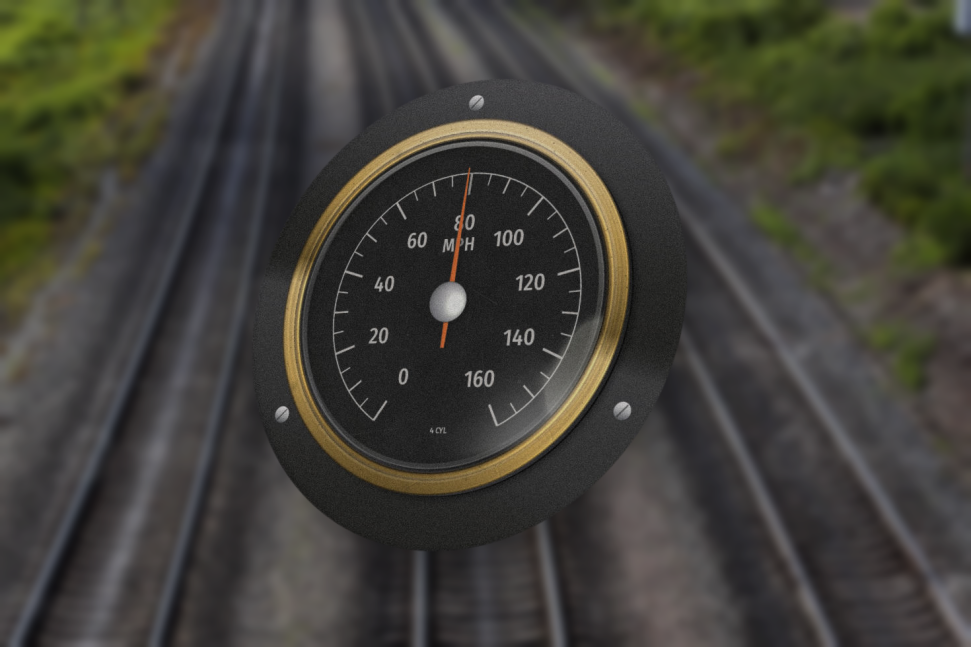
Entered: 80 mph
